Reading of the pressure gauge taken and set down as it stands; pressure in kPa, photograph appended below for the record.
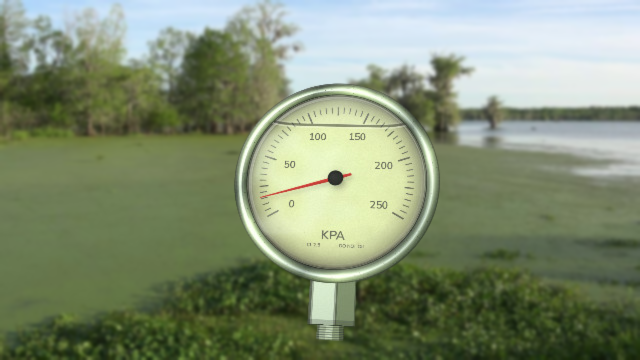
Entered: 15 kPa
